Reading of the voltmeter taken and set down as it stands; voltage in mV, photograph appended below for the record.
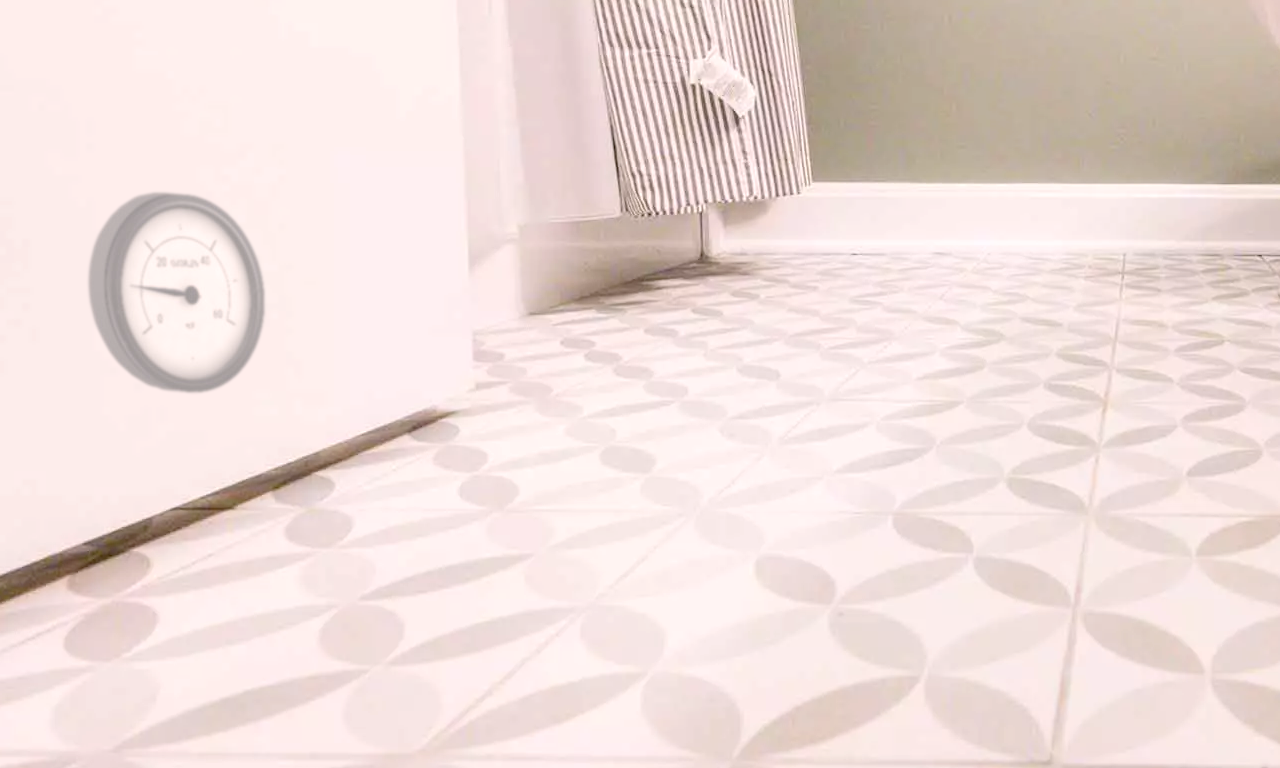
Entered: 10 mV
